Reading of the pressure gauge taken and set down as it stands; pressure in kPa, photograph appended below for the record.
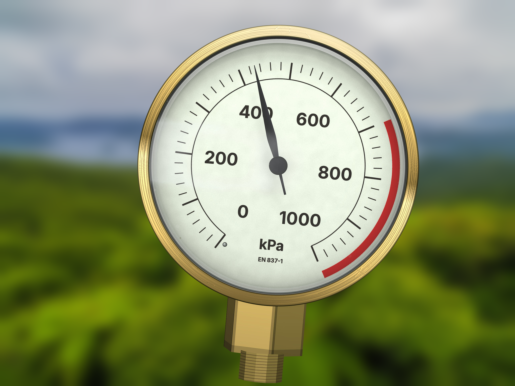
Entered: 430 kPa
